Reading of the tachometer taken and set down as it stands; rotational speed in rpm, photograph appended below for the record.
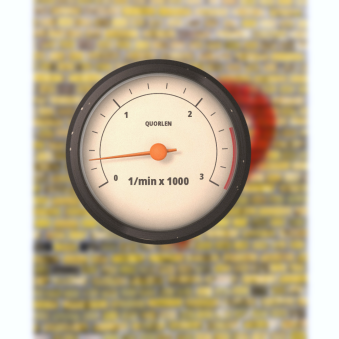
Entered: 300 rpm
